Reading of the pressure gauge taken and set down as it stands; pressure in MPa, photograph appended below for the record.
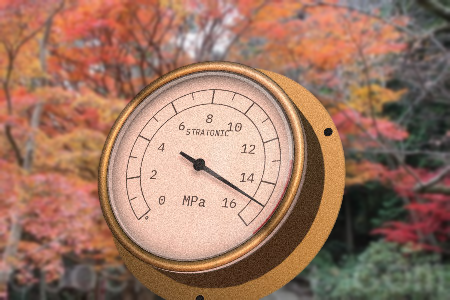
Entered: 15 MPa
